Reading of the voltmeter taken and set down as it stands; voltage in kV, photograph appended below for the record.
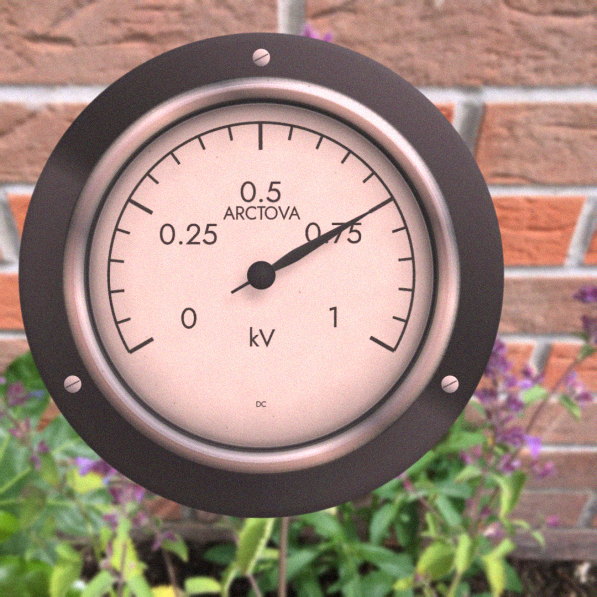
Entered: 0.75 kV
